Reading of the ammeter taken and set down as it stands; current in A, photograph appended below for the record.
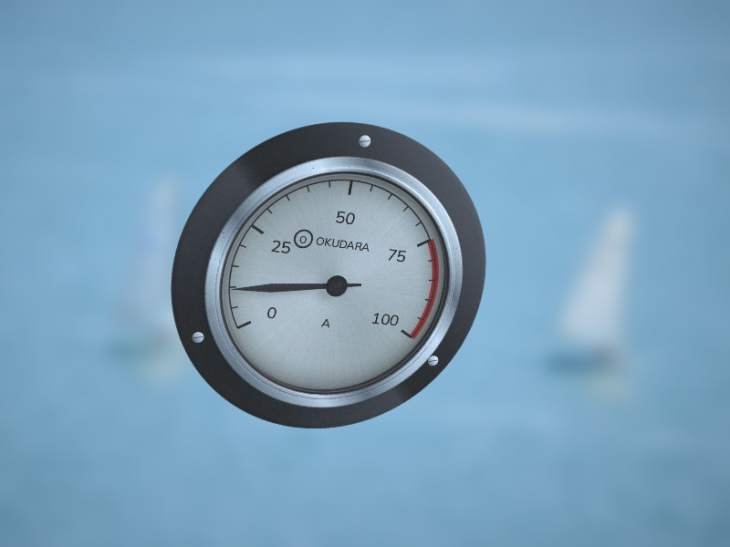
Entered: 10 A
